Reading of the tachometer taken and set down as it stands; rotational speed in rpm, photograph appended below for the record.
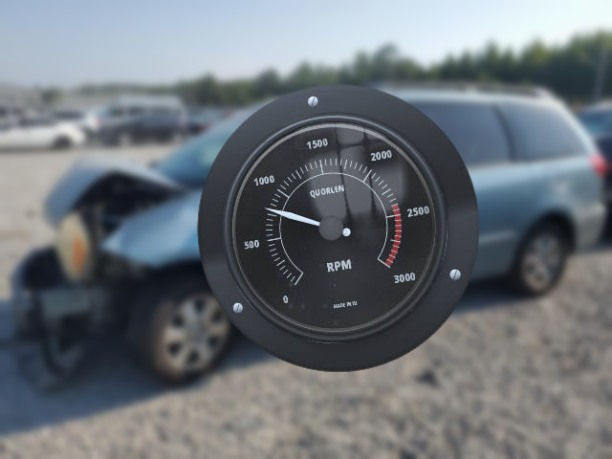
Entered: 800 rpm
